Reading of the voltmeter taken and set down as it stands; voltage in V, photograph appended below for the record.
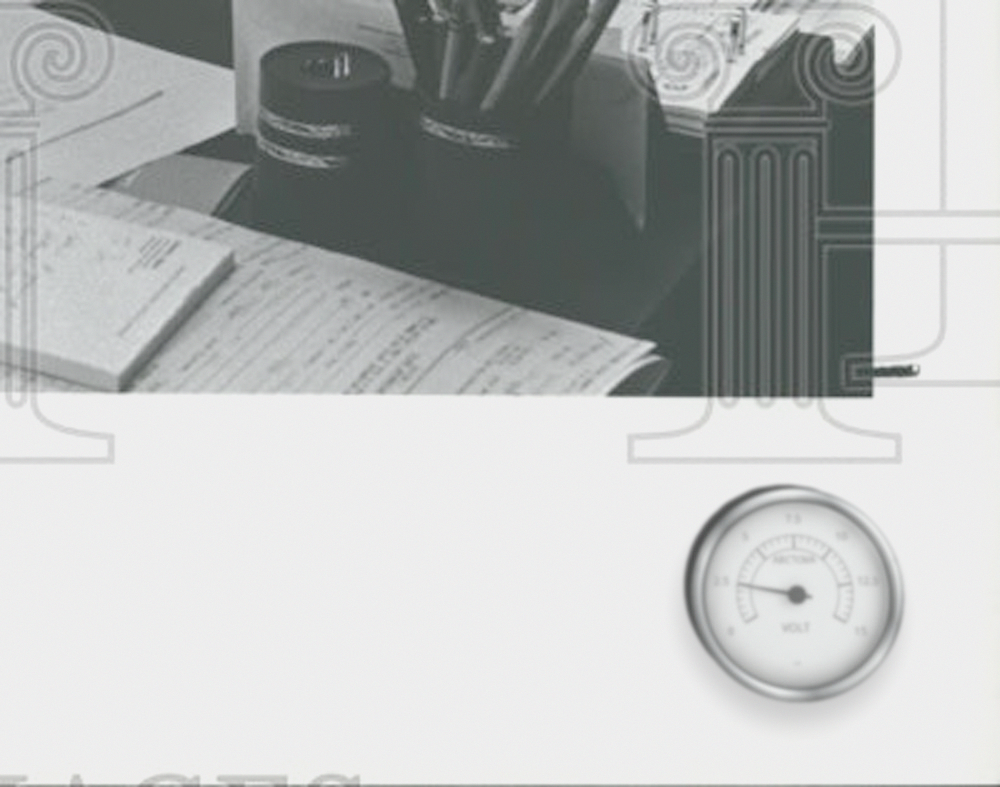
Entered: 2.5 V
